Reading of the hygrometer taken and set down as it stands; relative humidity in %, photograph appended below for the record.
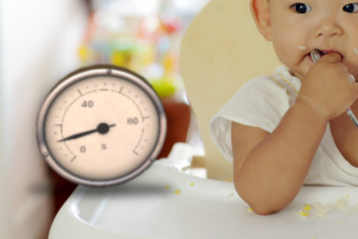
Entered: 12 %
